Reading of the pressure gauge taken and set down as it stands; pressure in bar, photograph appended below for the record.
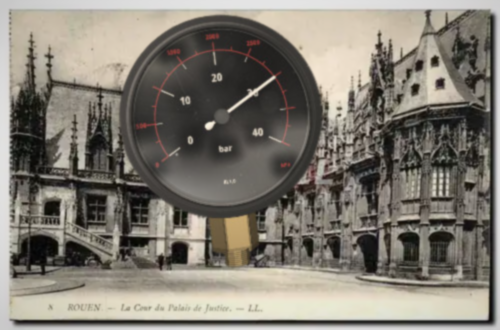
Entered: 30 bar
